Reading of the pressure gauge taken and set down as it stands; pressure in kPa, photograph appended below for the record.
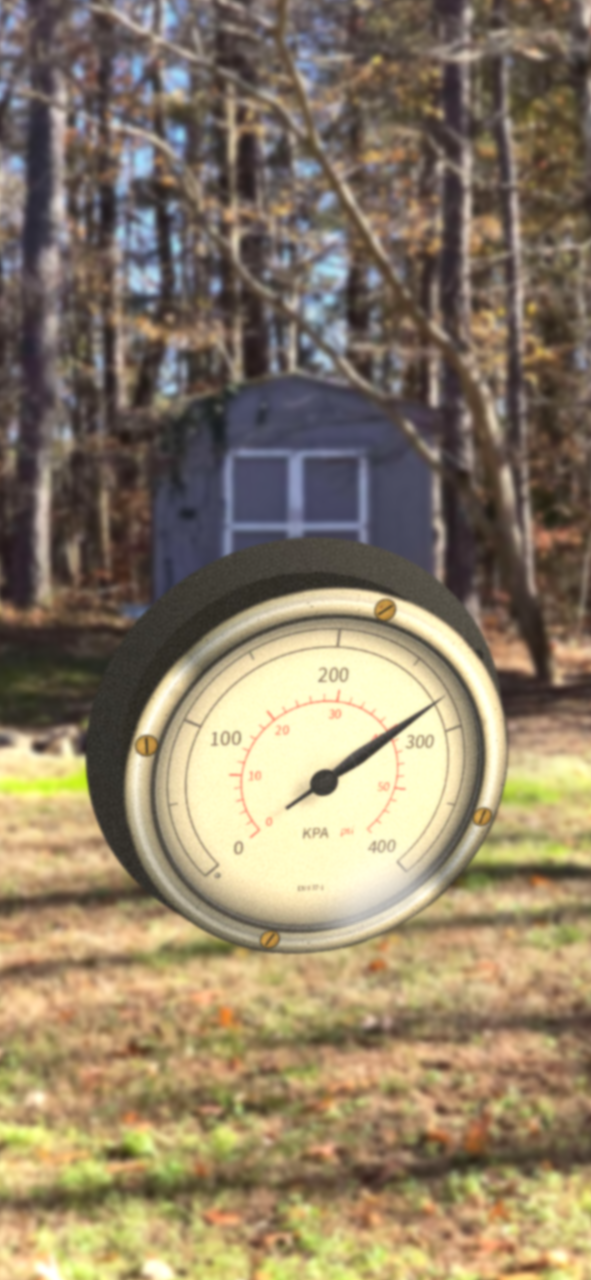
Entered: 275 kPa
